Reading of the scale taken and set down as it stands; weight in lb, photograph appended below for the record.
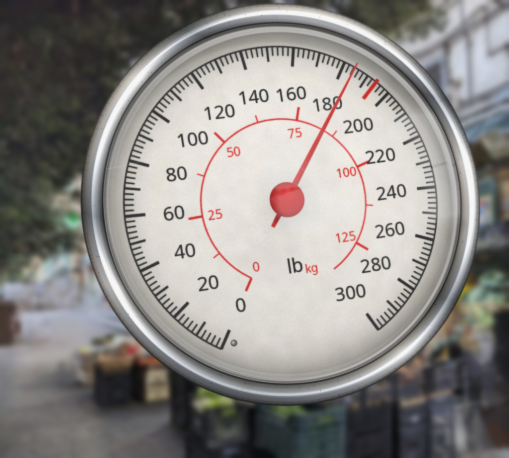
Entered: 184 lb
